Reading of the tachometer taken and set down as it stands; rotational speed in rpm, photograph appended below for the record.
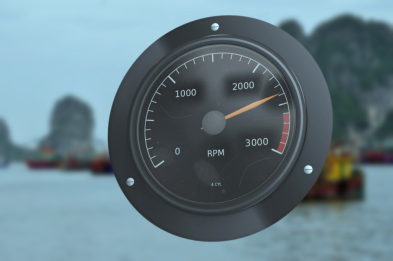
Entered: 2400 rpm
